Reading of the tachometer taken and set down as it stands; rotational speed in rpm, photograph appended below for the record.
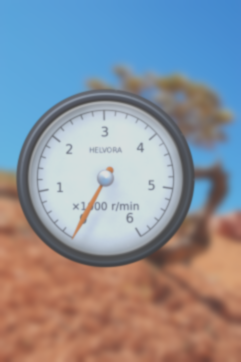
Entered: 0 rpm
